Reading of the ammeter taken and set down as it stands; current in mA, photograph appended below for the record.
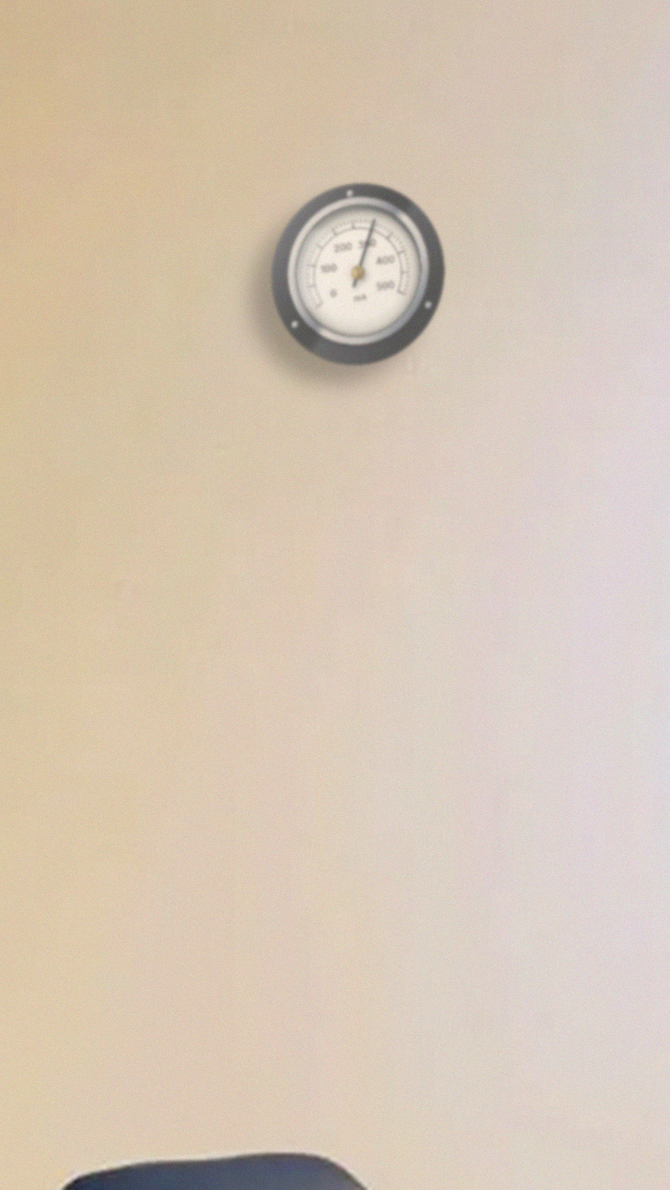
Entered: 300 mA
